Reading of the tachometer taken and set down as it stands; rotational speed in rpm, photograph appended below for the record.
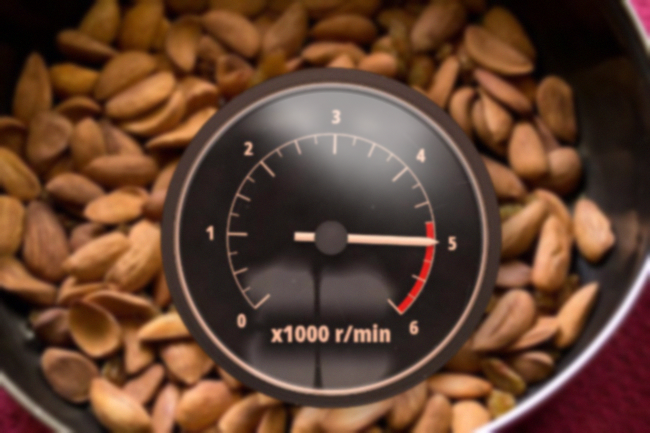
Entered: 5000 rpm
